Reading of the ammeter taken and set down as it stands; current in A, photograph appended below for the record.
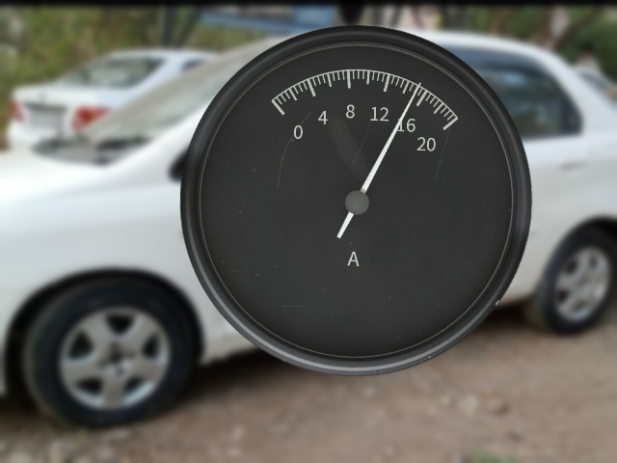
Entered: 15 A
